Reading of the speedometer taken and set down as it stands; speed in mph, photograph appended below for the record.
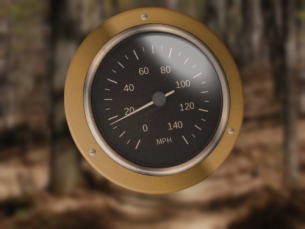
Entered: 17.5 mph
